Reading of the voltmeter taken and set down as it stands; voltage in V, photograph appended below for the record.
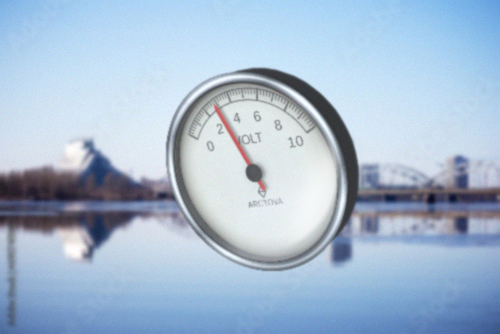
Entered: 3 V
